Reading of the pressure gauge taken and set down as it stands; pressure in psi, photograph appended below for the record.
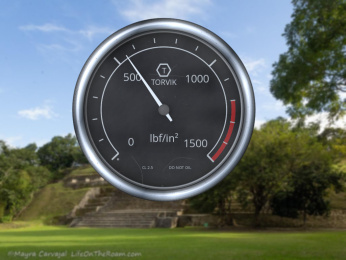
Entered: 550 psi
